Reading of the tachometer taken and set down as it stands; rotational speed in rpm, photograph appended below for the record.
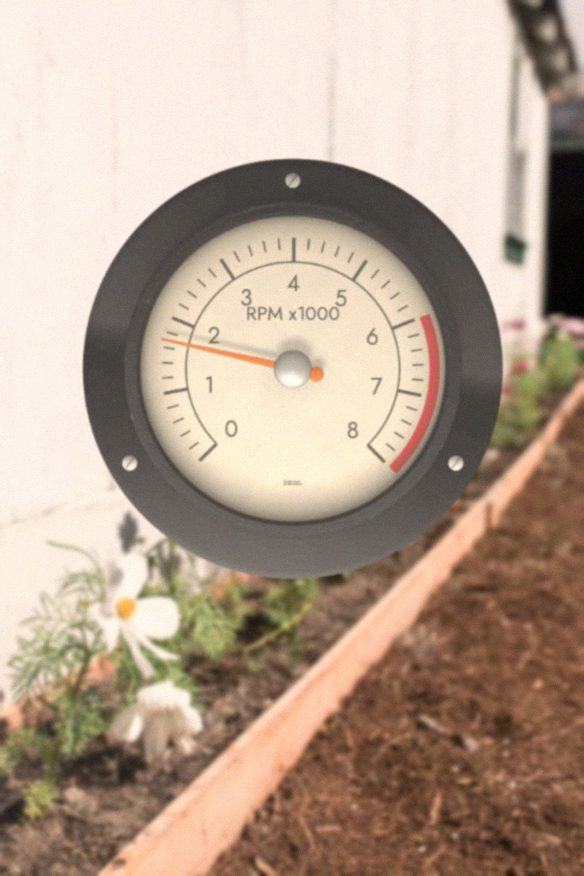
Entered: 1700 rpm
